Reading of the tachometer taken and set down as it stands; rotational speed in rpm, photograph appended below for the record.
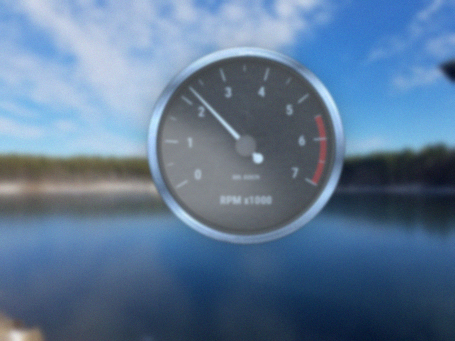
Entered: 2250 rpm
